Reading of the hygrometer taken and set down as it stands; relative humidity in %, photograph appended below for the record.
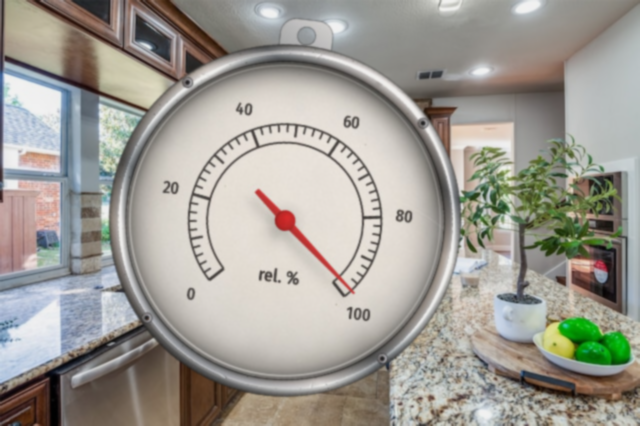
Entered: 98 %
